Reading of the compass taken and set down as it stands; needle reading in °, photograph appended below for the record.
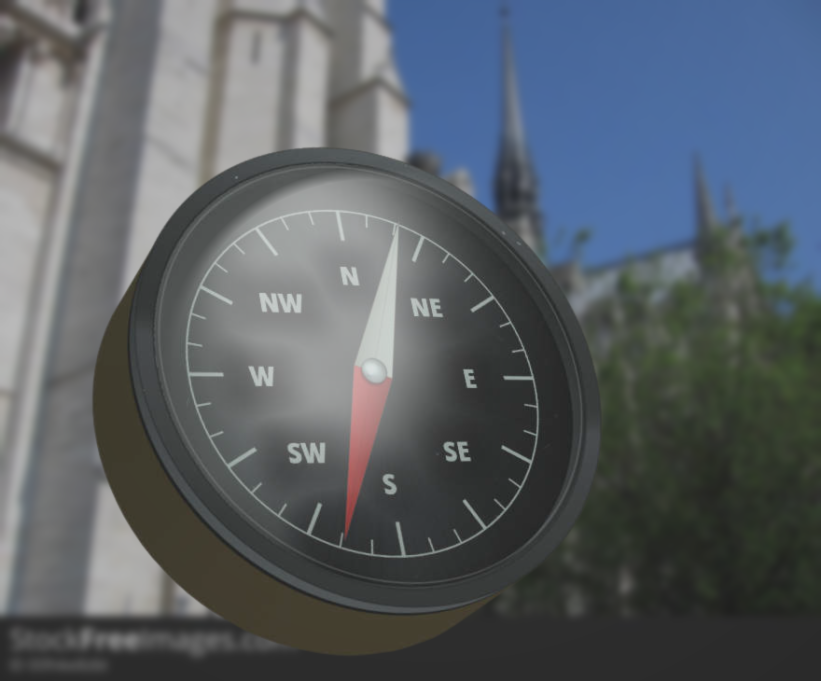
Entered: 200 °
